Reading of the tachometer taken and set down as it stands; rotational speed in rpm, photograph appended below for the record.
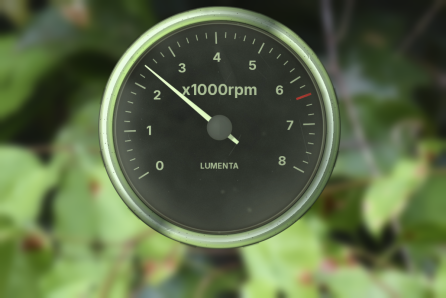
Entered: 2400 rpm
